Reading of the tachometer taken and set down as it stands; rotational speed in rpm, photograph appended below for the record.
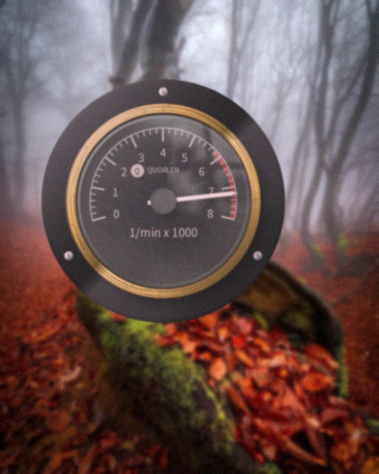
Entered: 7200 rpm
